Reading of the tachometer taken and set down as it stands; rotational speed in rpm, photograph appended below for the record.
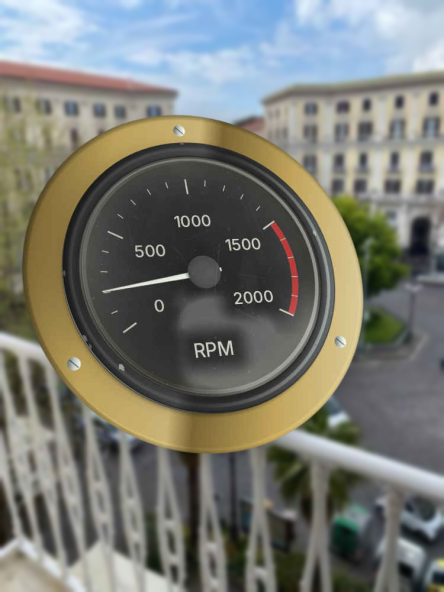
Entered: 200 rpm
